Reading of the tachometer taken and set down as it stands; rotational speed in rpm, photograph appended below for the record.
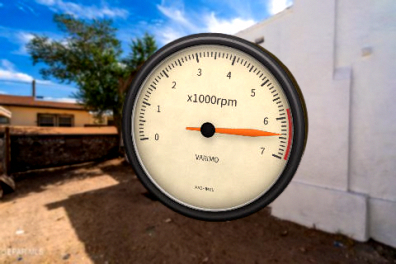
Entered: 6400 rpm
